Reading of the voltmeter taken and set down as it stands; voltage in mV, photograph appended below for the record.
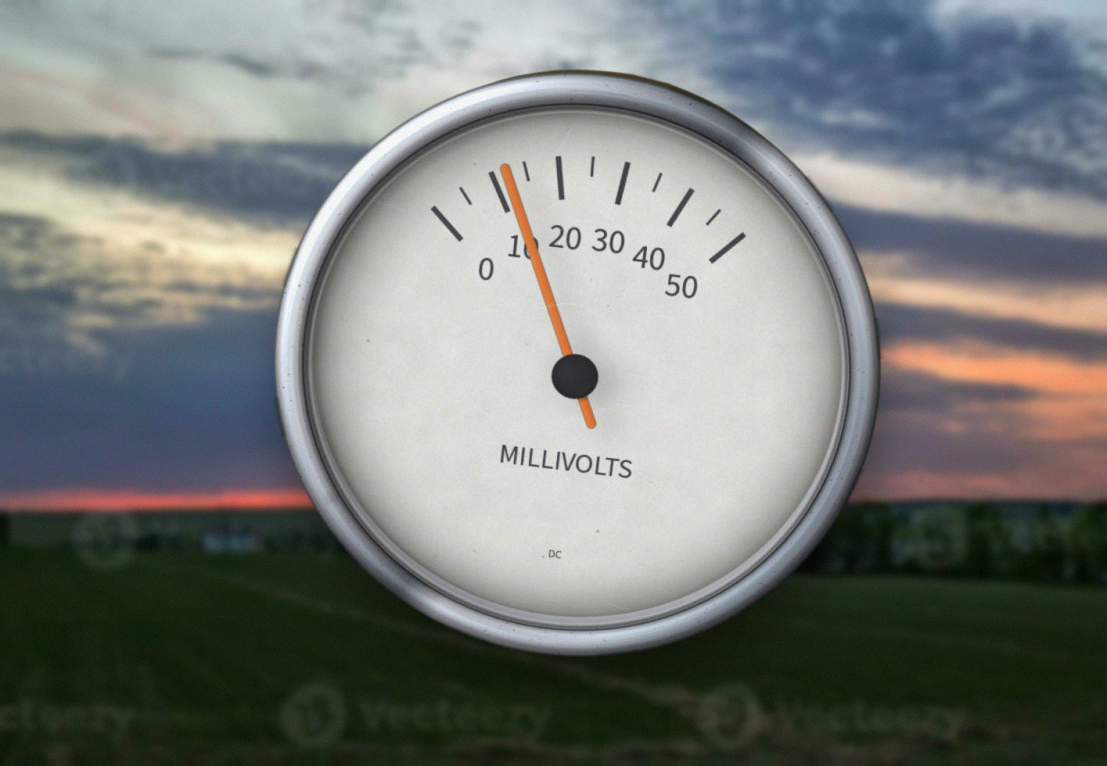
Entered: 12.5 mV
